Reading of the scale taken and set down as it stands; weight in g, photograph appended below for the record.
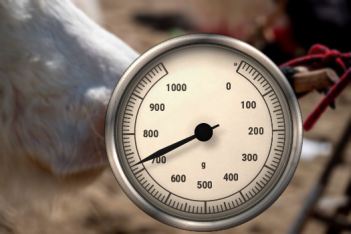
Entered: 720 g
